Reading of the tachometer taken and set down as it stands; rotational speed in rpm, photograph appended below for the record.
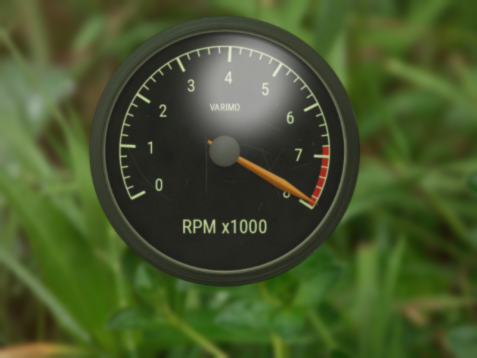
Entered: 7900 rpm
